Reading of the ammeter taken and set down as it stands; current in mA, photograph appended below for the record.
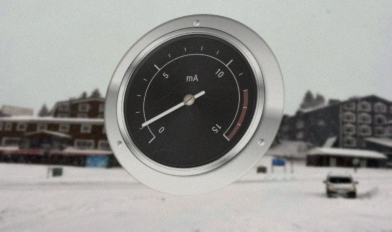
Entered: 1 mA
